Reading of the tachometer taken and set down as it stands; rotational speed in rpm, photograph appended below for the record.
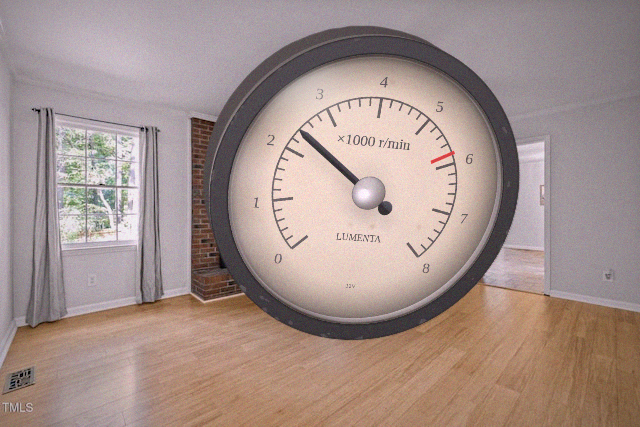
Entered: 2400 rpm
